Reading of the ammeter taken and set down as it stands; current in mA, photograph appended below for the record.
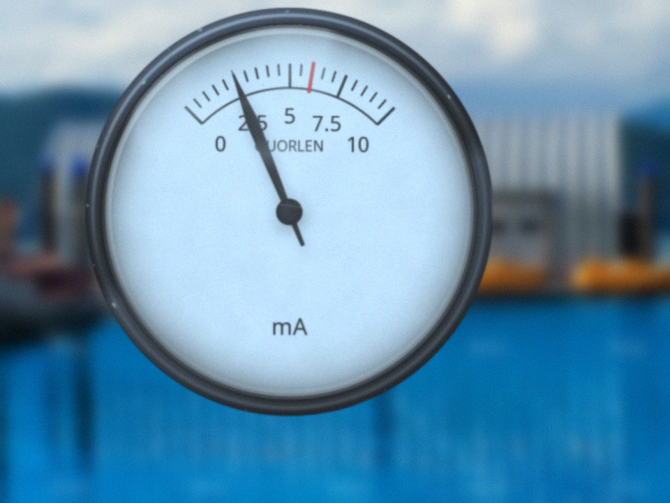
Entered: 2.5 mA
